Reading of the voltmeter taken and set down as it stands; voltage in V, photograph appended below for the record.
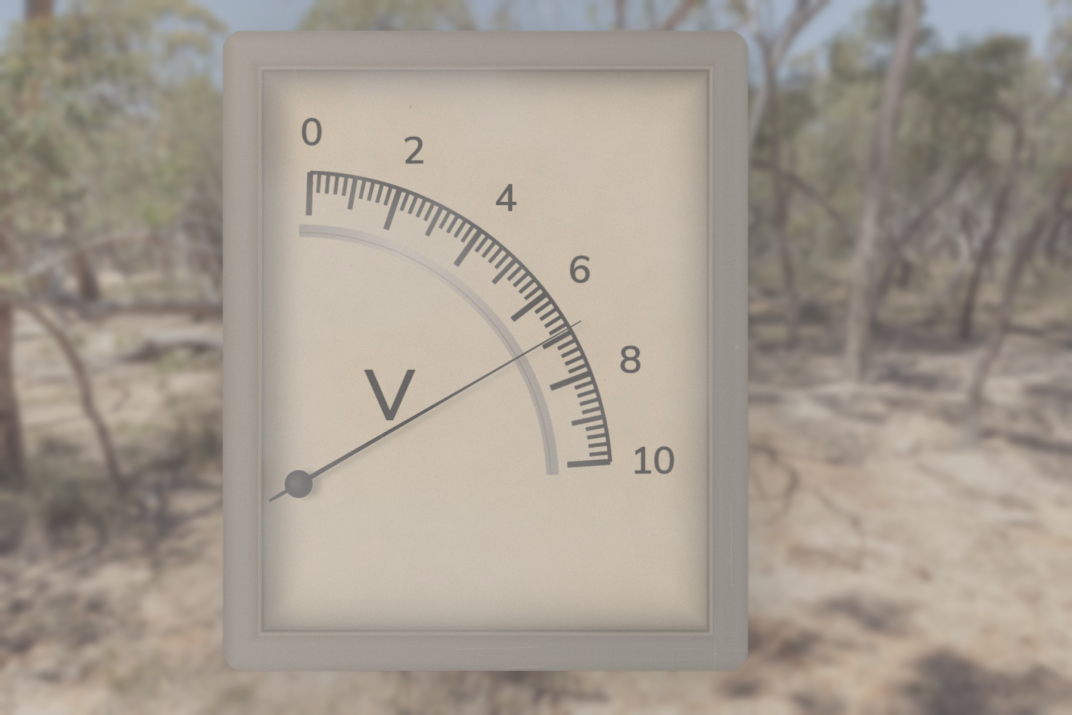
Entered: 6.9 V
